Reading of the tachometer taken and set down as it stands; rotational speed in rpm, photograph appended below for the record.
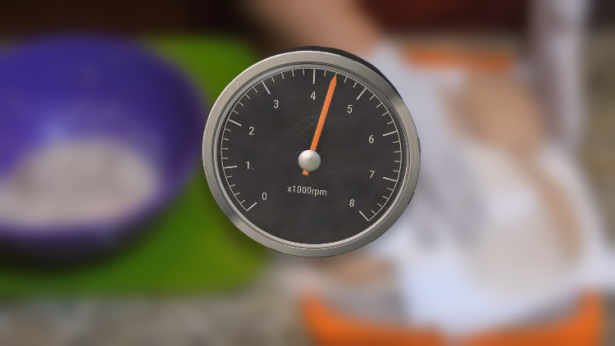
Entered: 4400 rpm
